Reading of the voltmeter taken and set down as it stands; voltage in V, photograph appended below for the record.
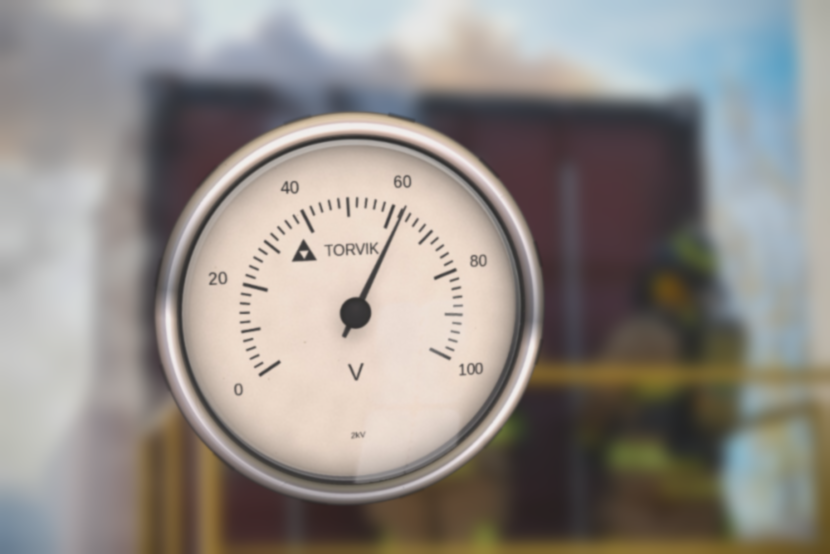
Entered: 62 V
